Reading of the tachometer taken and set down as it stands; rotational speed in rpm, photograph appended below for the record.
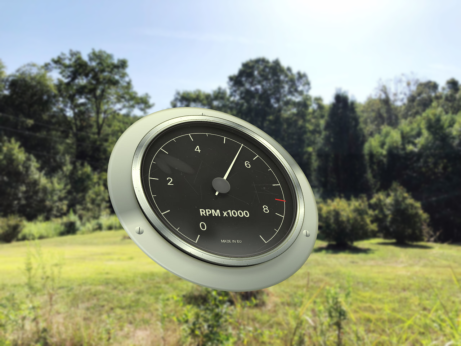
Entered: 5500 rpm
